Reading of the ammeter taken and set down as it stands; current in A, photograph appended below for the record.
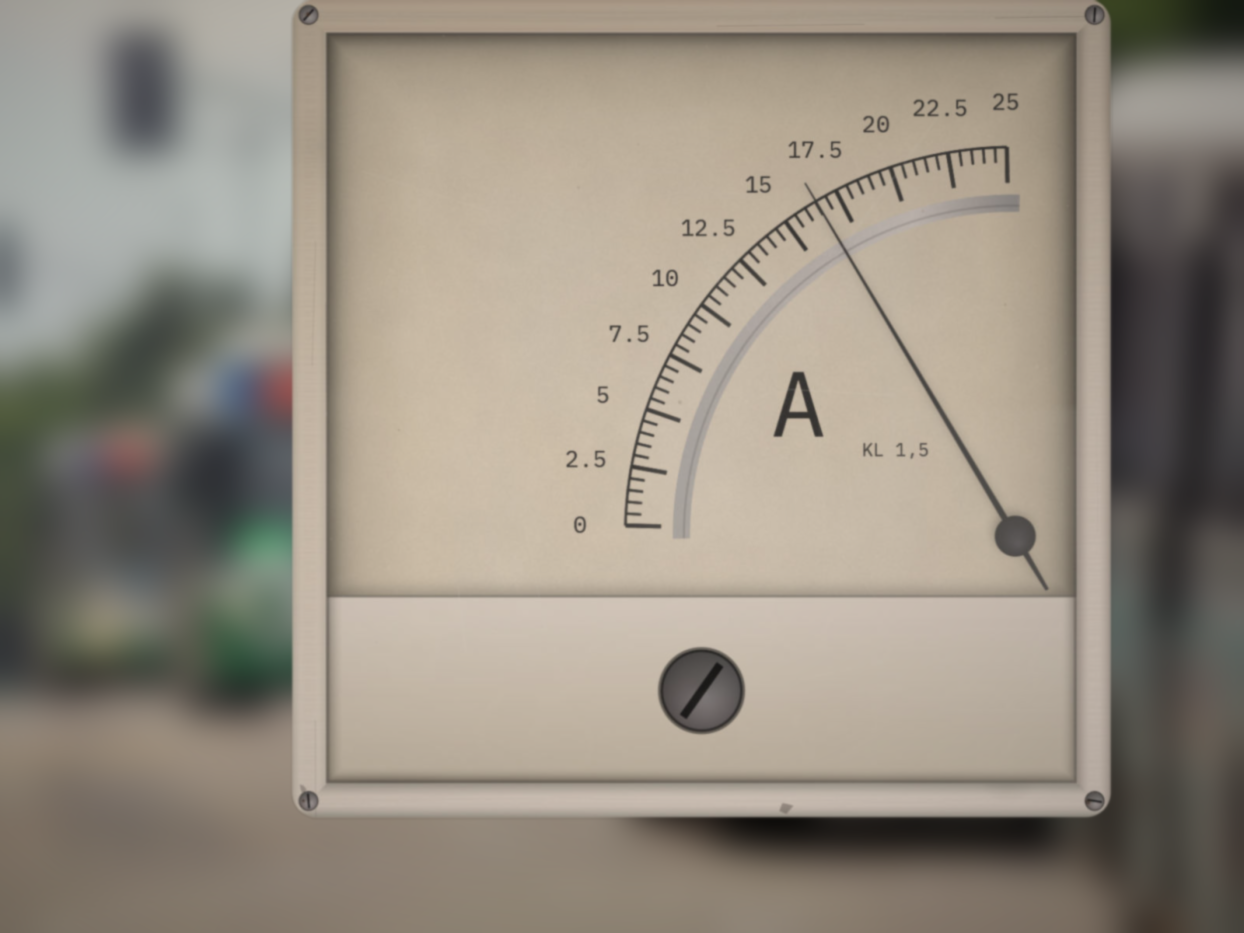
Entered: 16.5 A
